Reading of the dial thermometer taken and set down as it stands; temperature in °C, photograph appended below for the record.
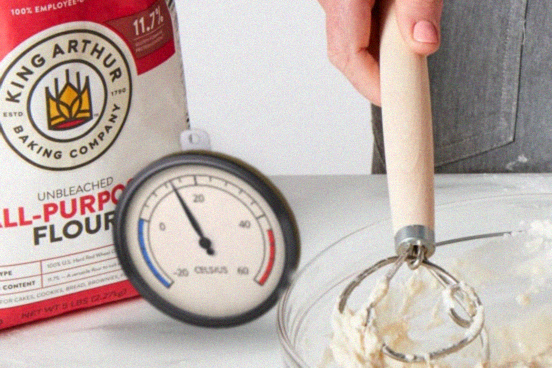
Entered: 14 °C
